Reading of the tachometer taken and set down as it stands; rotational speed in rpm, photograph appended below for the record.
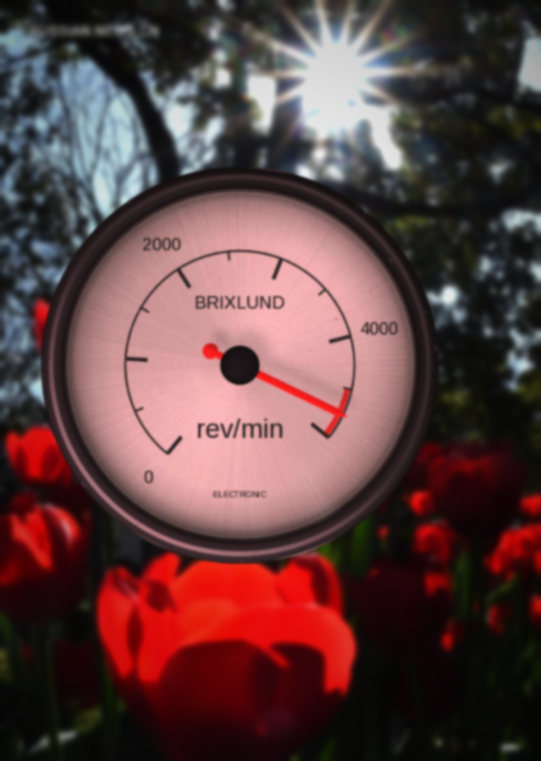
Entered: 4750 rpm
